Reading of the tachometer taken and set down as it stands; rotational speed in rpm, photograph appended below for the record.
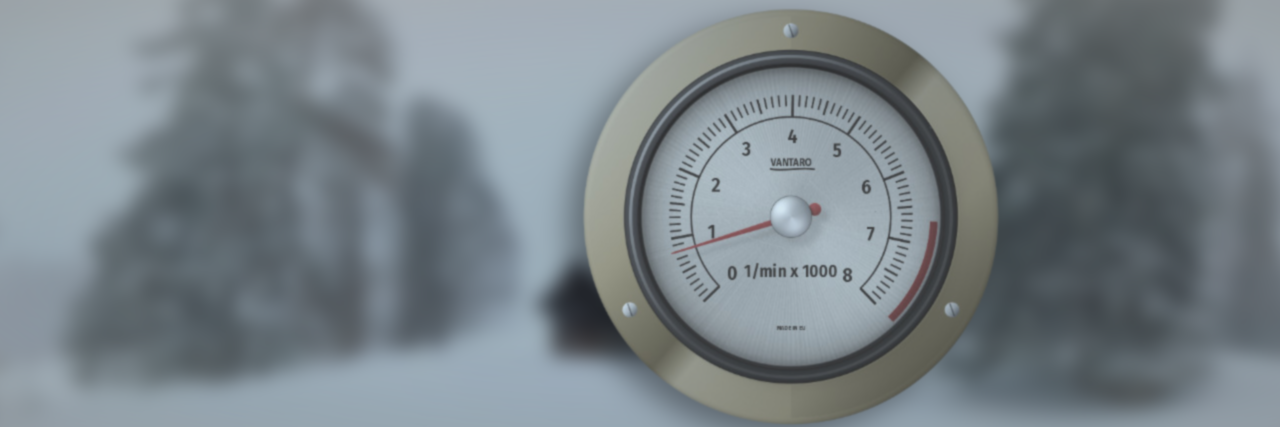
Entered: 800 rpm
